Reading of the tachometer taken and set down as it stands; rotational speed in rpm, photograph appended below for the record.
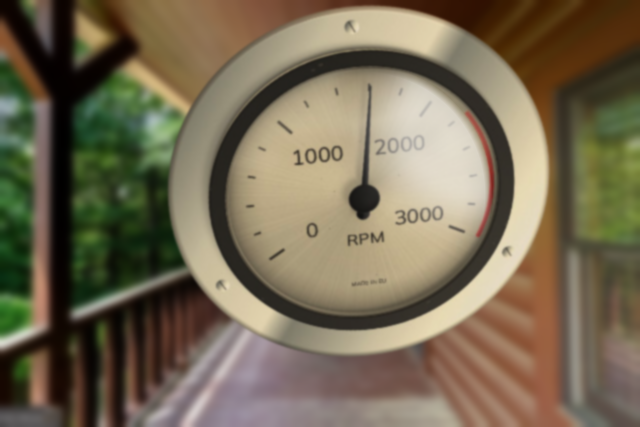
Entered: 1600 rpm
